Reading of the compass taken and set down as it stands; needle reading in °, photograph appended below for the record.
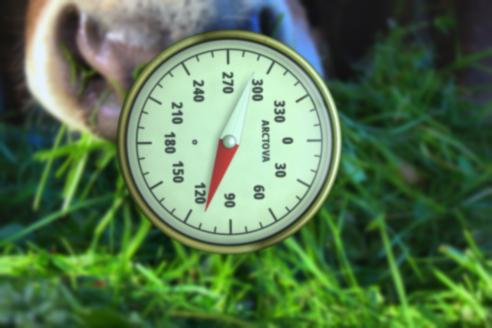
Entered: 110 °
